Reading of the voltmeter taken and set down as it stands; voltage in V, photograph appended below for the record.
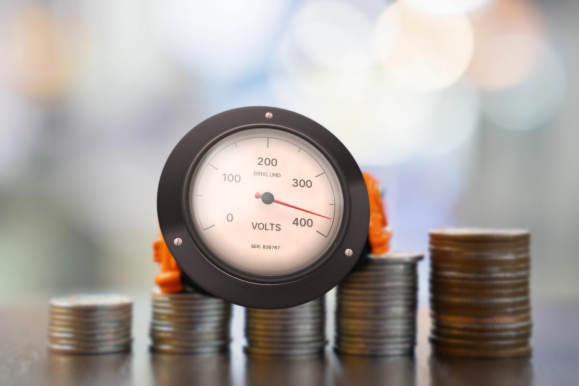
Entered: 375 V
